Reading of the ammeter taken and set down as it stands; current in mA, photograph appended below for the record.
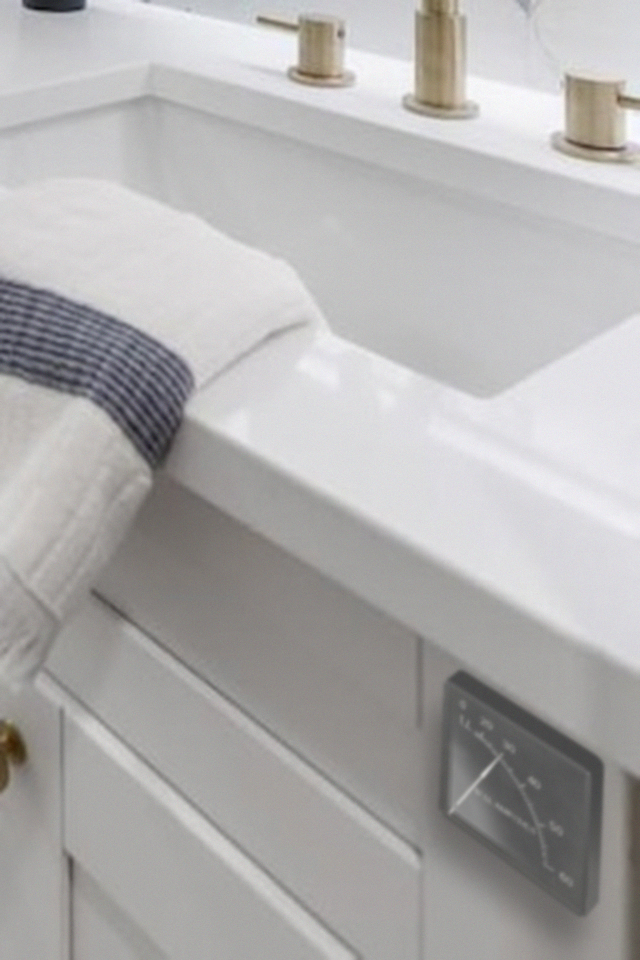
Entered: 30 mA
